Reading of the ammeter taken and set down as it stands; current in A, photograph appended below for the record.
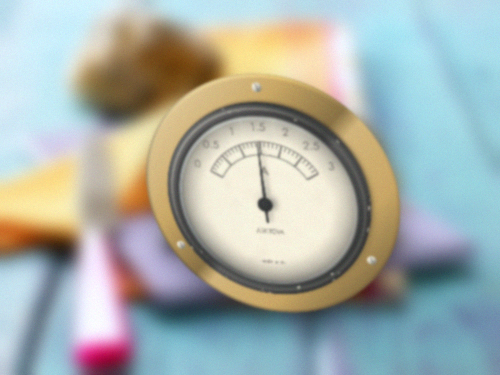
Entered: 1.5 A
